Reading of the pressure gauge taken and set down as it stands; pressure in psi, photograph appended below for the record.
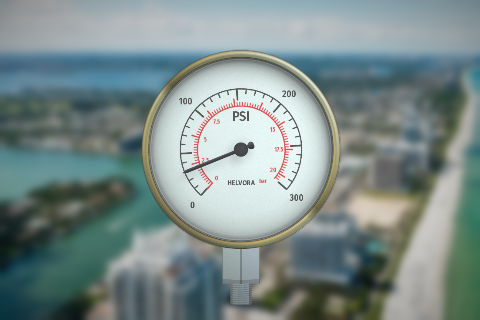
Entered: 30 psi
